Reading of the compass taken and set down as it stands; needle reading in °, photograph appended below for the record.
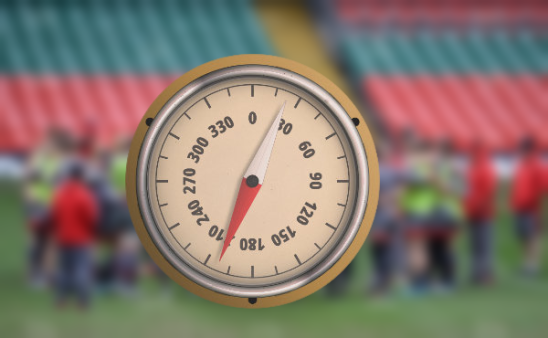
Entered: 202.5 °
